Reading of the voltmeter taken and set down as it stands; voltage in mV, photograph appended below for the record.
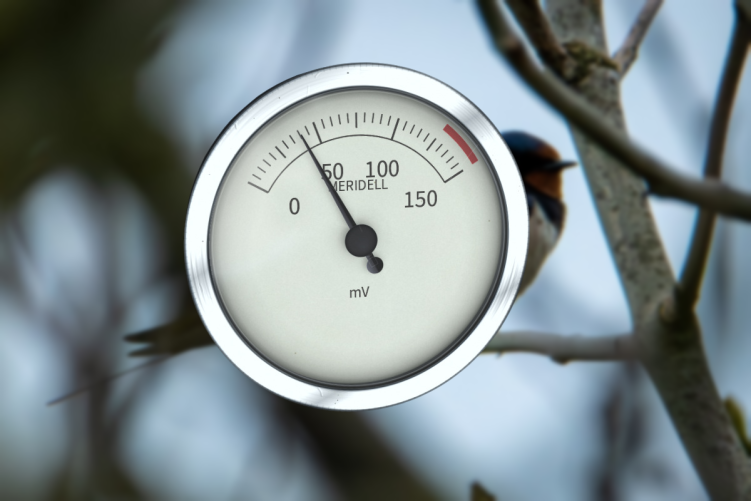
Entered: 40 mV
